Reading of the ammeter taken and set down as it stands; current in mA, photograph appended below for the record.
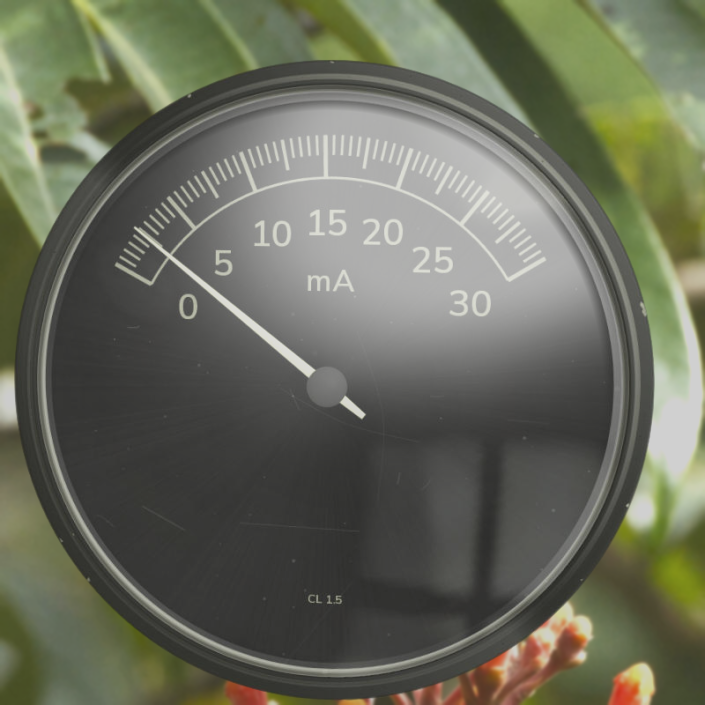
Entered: 2.5 mA
